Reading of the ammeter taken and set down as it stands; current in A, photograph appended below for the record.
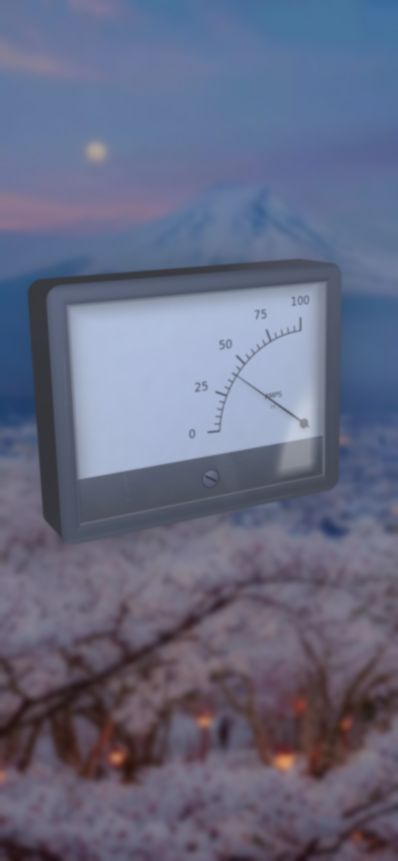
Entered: 40 A
